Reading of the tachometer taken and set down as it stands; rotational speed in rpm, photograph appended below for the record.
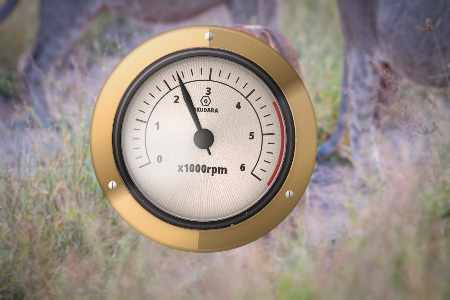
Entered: 2300 rpm
